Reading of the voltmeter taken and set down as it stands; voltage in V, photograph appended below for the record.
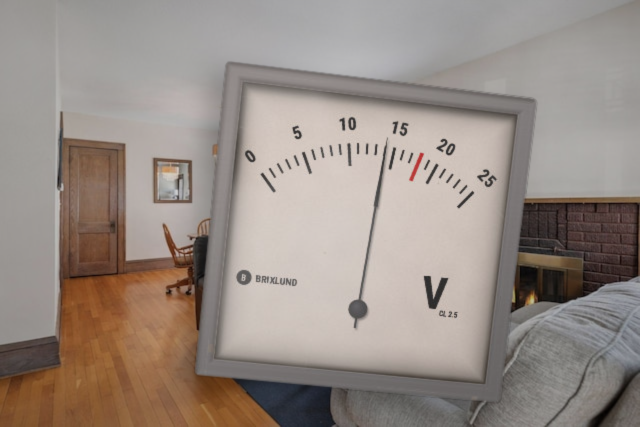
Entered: 14 V
